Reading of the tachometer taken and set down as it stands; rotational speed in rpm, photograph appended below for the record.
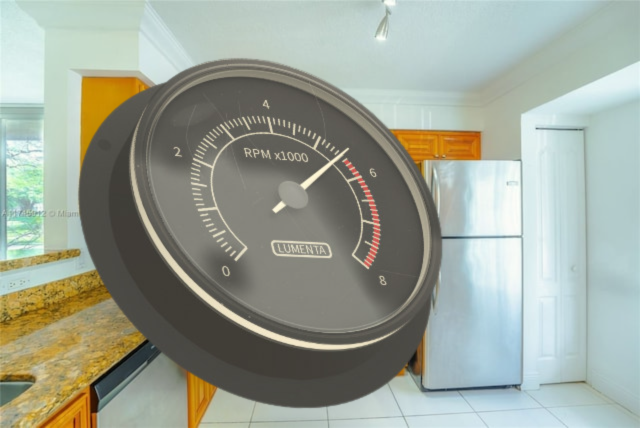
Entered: 5500 rpm
